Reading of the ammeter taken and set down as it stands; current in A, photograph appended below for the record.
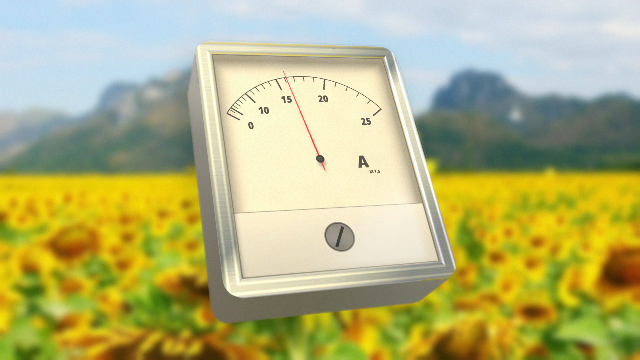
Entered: 16 A
